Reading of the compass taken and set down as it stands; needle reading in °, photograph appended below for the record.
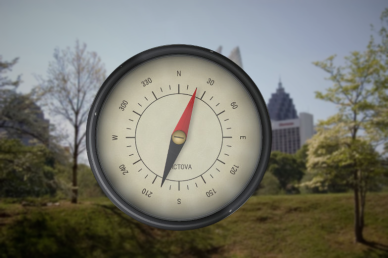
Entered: 20 °
